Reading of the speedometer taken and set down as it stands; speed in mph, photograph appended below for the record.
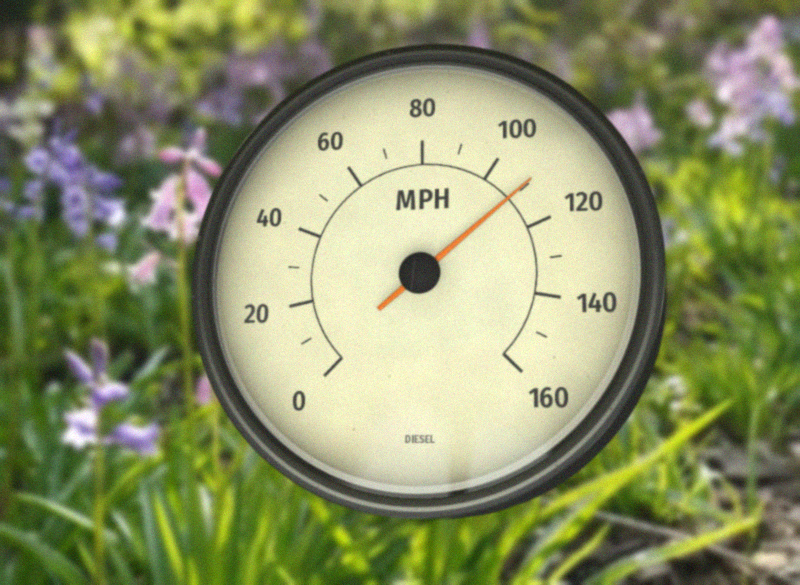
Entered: 110 mph
